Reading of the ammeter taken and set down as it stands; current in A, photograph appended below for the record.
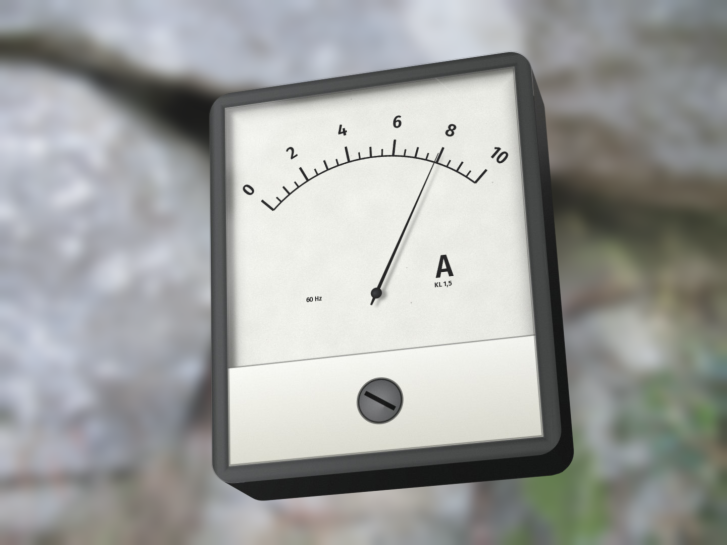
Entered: 8 A
